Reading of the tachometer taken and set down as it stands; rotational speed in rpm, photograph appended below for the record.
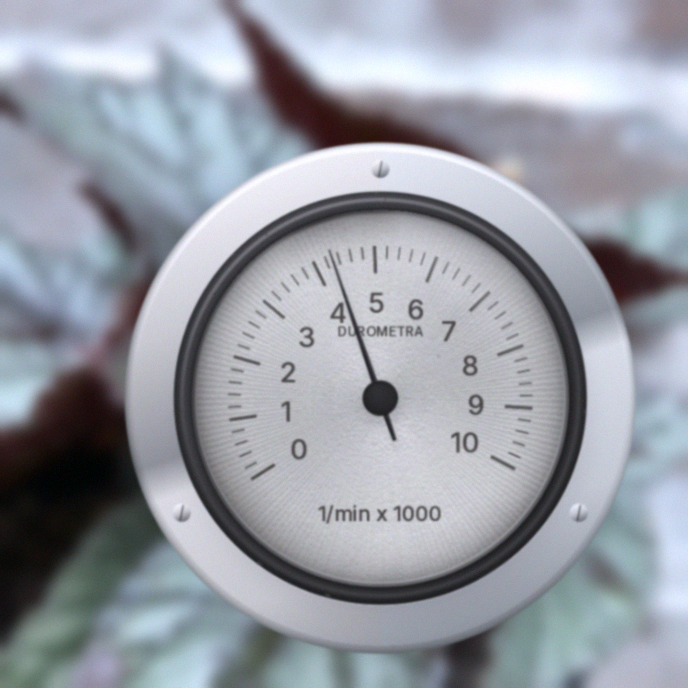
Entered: 4300 rpm
